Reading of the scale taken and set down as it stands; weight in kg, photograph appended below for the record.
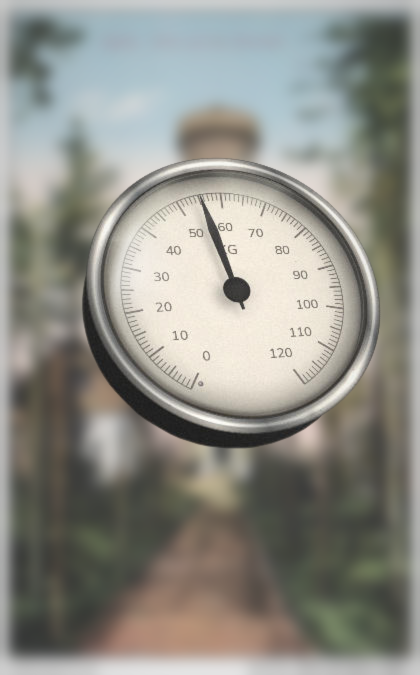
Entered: 55 kg
